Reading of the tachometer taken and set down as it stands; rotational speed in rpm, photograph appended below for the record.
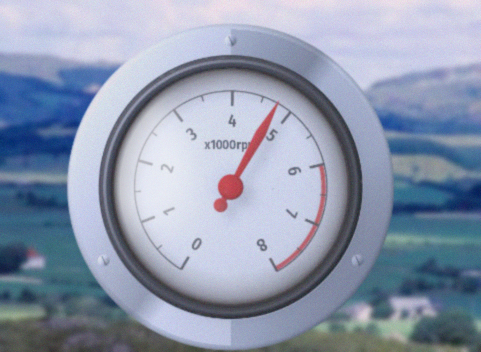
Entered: 4750 rpm
